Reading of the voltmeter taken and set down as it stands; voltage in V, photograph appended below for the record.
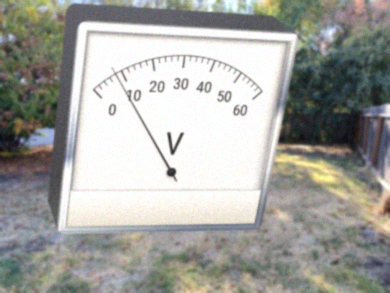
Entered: 8 V
